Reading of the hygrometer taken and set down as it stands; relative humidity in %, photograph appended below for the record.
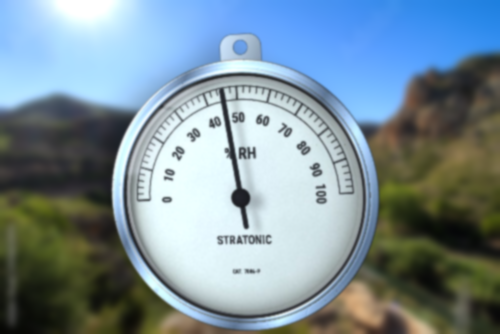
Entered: 46 %
